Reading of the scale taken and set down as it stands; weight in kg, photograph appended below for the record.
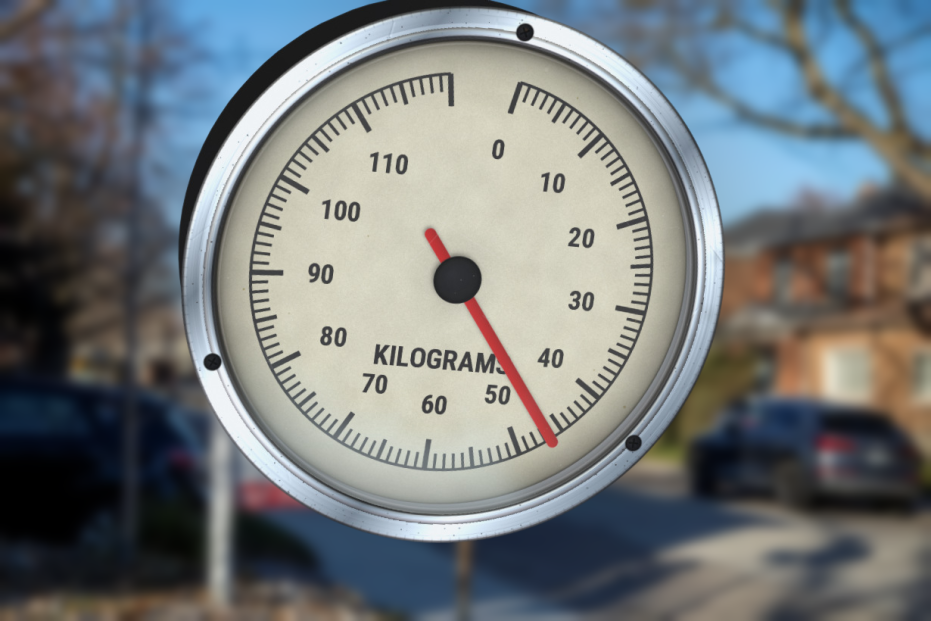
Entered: 46.5 kg
